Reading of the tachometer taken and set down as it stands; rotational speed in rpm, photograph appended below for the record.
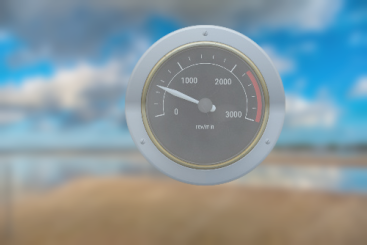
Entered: 500 rpm
